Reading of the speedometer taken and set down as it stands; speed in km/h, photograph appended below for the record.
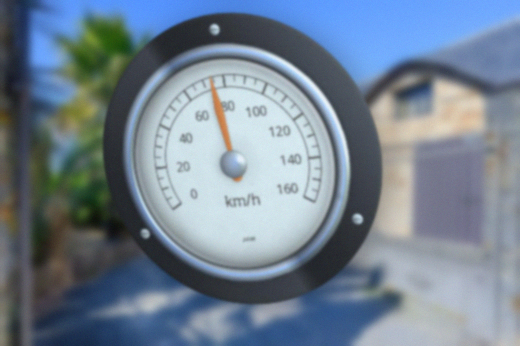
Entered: 75 km/h
